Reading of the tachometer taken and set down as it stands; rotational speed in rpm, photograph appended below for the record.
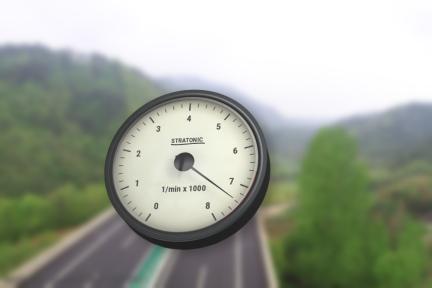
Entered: 7400 rpm
